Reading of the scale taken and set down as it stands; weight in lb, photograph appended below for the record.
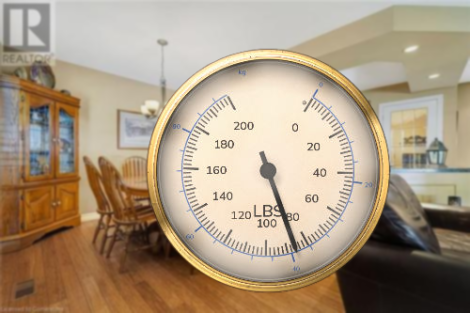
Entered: 86 lb
